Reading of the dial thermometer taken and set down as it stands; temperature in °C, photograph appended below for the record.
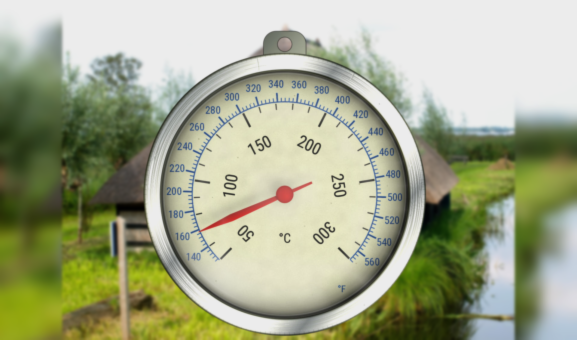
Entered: 70 °C
